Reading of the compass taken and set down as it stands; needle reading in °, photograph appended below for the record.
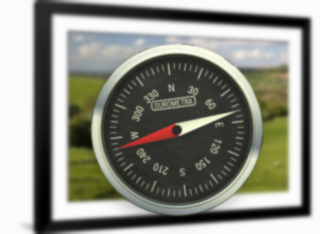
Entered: 260 °
